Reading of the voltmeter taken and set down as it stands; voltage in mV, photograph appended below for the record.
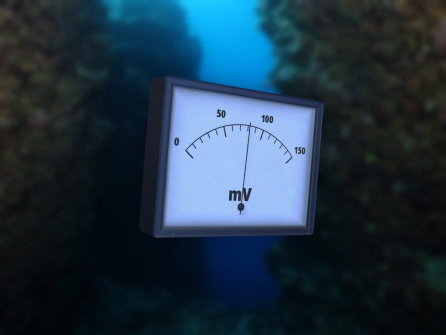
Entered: 80 mV
